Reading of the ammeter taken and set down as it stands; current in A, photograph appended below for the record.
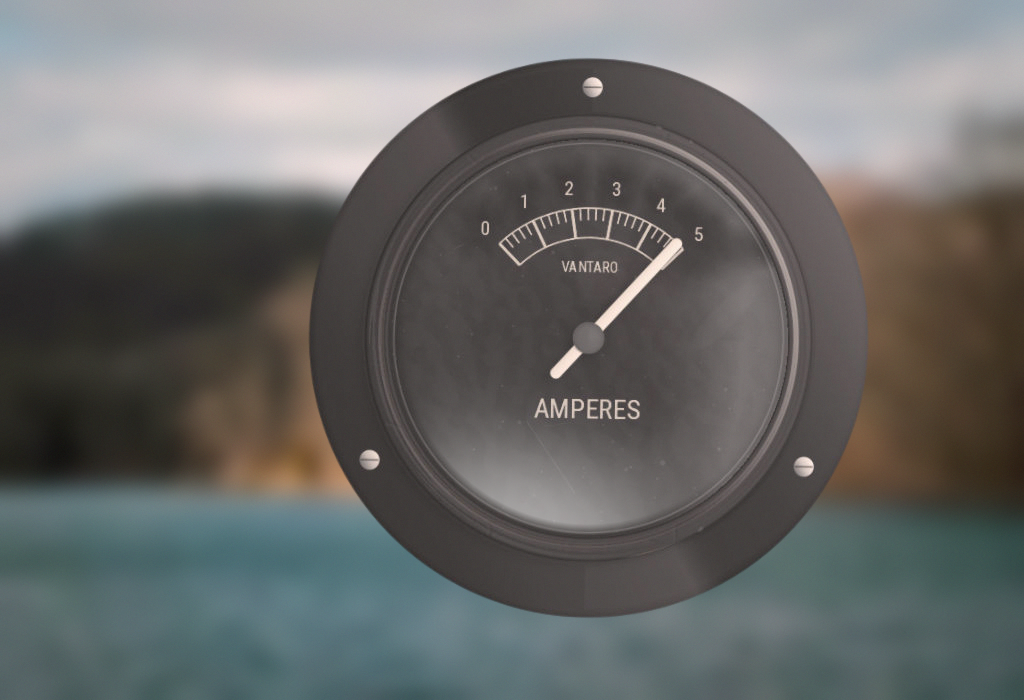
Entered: 4.8 A
